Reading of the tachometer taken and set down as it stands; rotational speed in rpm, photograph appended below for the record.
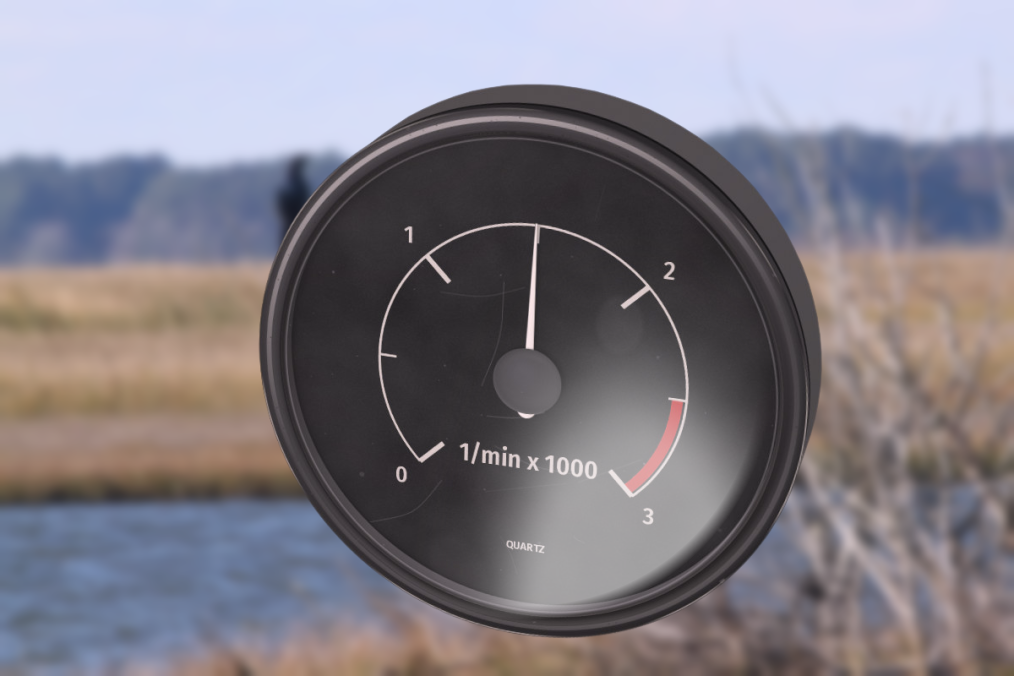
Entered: 1500 rpm
